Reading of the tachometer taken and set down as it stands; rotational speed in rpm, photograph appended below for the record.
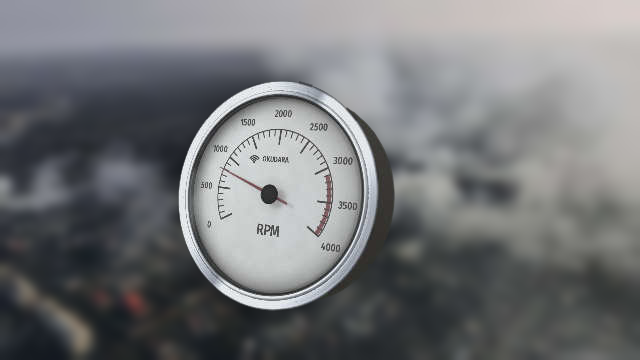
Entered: 800 rpm
